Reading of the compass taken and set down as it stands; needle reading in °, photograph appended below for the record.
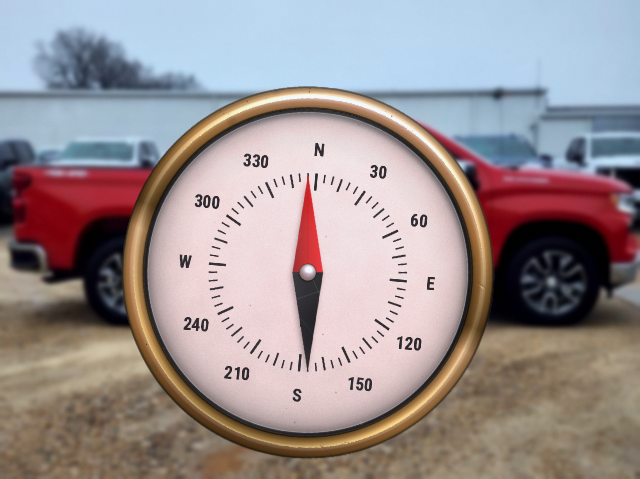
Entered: 355 °
